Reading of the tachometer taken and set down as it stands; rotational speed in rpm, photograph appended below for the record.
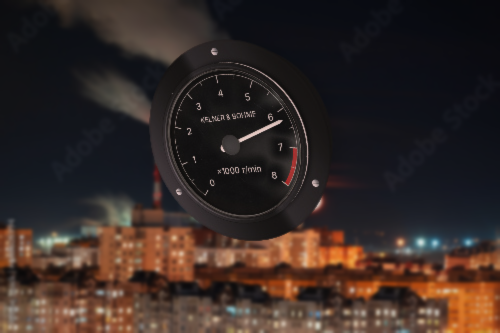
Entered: 6250 rpm
